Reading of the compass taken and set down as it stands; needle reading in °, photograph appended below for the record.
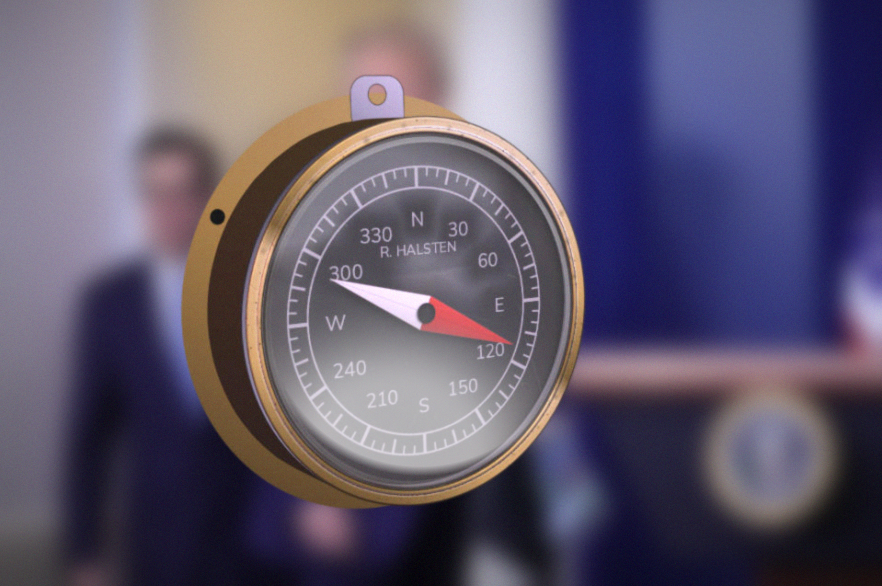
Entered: 112.5 °
